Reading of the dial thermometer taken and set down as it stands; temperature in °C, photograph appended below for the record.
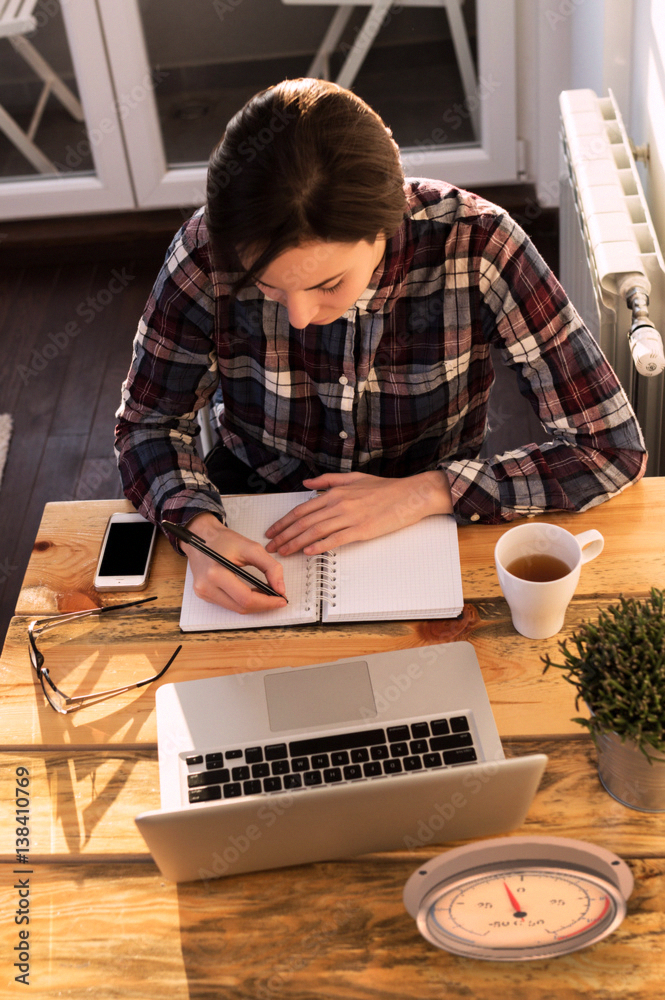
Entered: -5 °C
